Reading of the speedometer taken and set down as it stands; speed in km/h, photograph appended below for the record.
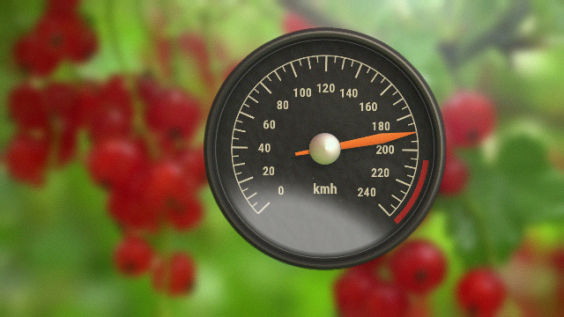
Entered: 190 km/h
